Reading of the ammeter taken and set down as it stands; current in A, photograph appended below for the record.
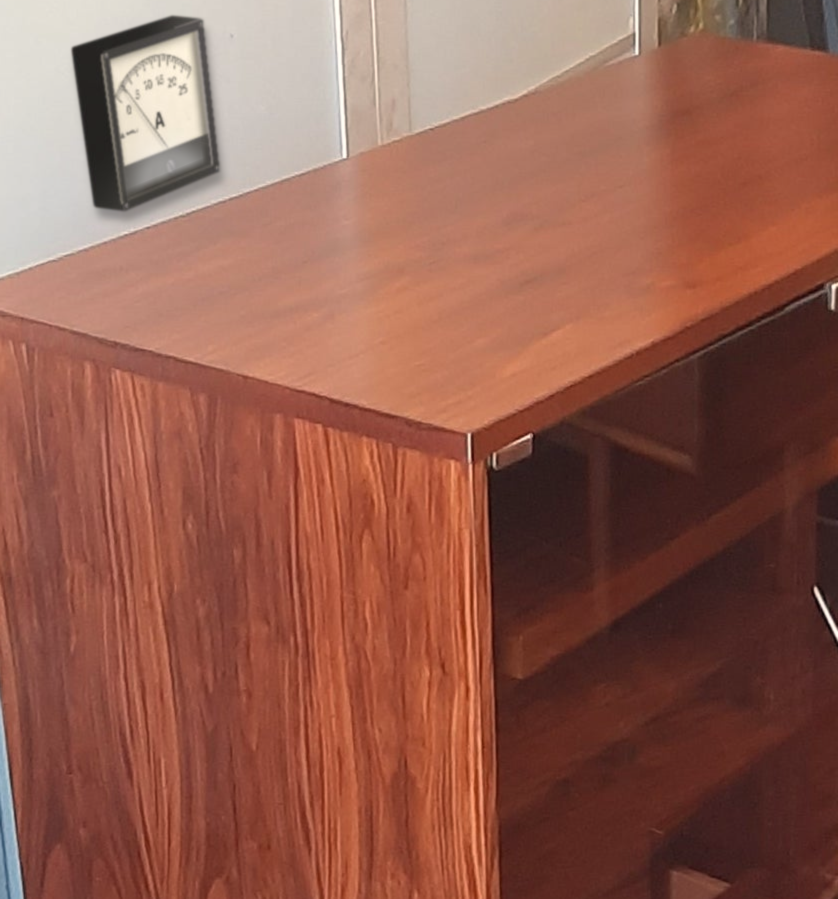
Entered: 2.5 A
